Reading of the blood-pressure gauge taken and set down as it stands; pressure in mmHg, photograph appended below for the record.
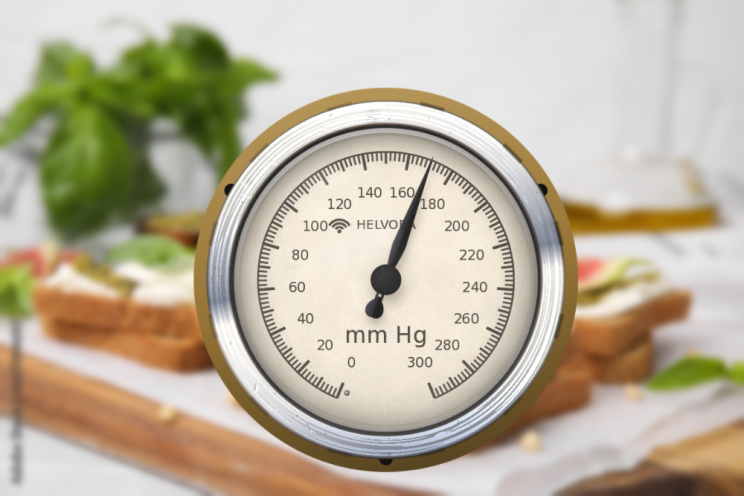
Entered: 170 mmHg
